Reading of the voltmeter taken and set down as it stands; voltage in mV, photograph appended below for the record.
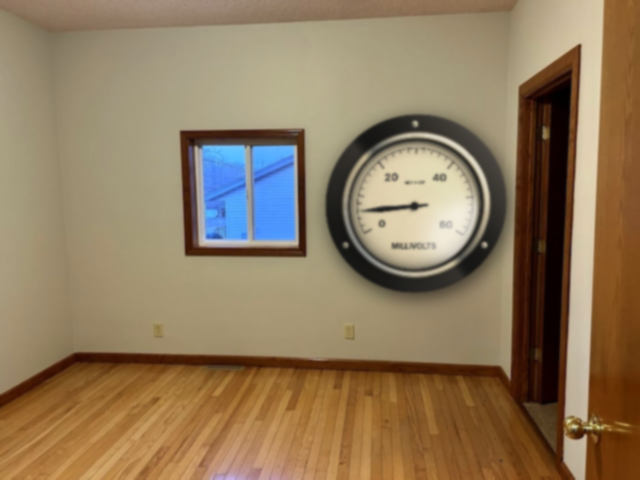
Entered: 6 mV
